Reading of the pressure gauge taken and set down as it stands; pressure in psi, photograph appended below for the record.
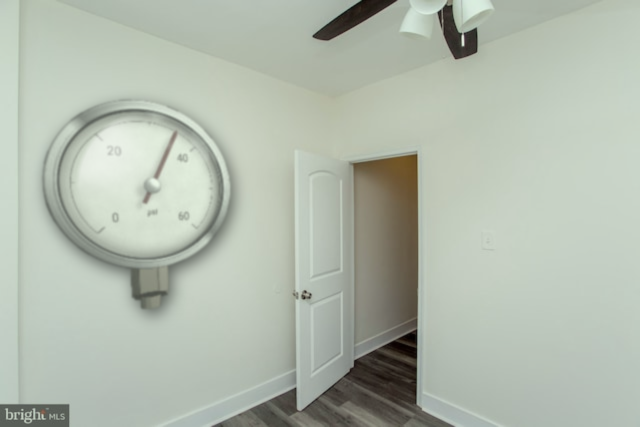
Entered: 35 psi
